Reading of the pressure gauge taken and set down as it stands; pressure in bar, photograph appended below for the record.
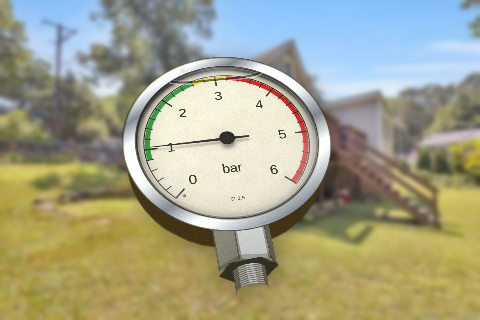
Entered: 1 bar
